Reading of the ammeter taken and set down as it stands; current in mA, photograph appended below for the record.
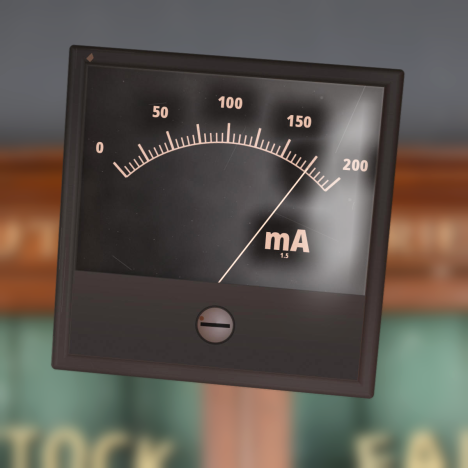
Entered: 175 mA
